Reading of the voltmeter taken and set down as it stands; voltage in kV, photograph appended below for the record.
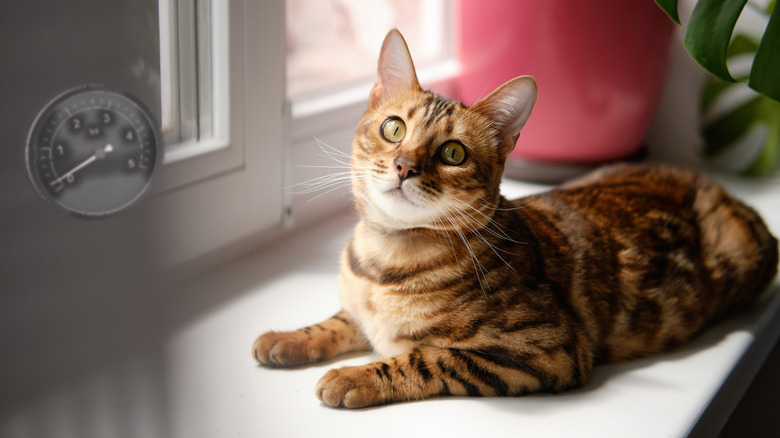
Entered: 0.2 kV
